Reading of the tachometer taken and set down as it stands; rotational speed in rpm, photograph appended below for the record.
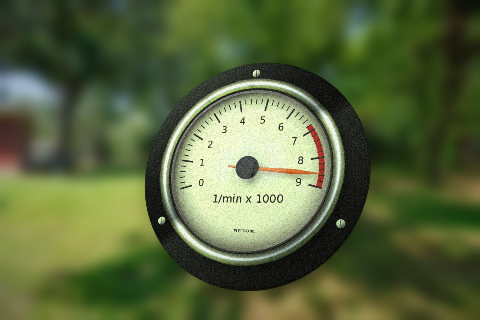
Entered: 8600 rpm
